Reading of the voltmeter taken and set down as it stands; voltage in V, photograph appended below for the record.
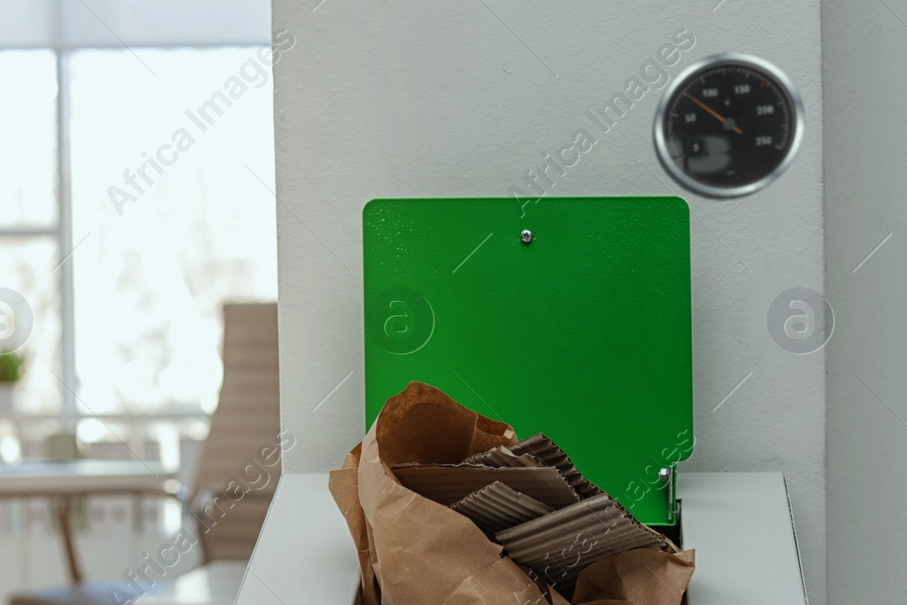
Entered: 75 V
